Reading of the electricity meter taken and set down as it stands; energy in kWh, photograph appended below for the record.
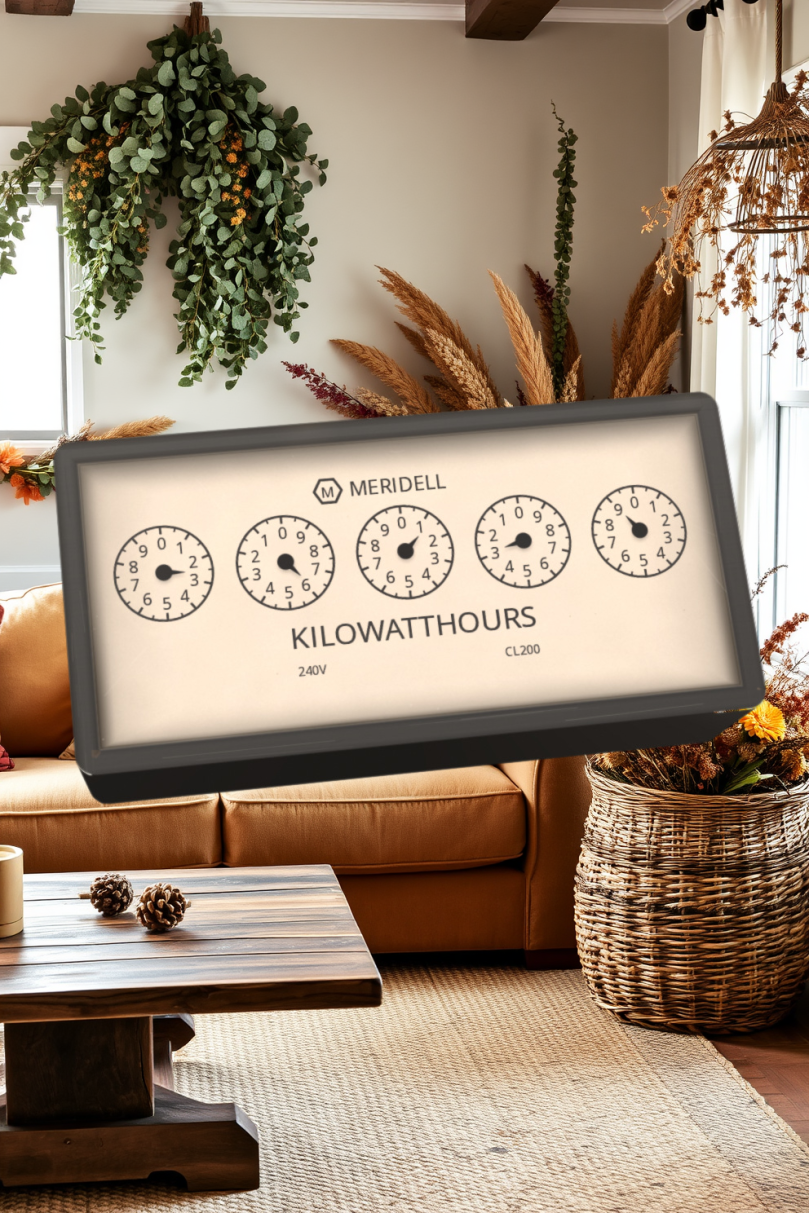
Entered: 26129 kWh
